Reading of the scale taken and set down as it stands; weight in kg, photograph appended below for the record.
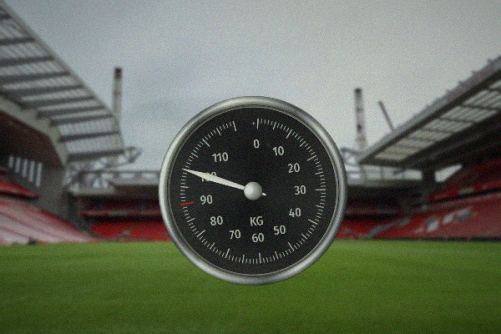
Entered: 100 kg
